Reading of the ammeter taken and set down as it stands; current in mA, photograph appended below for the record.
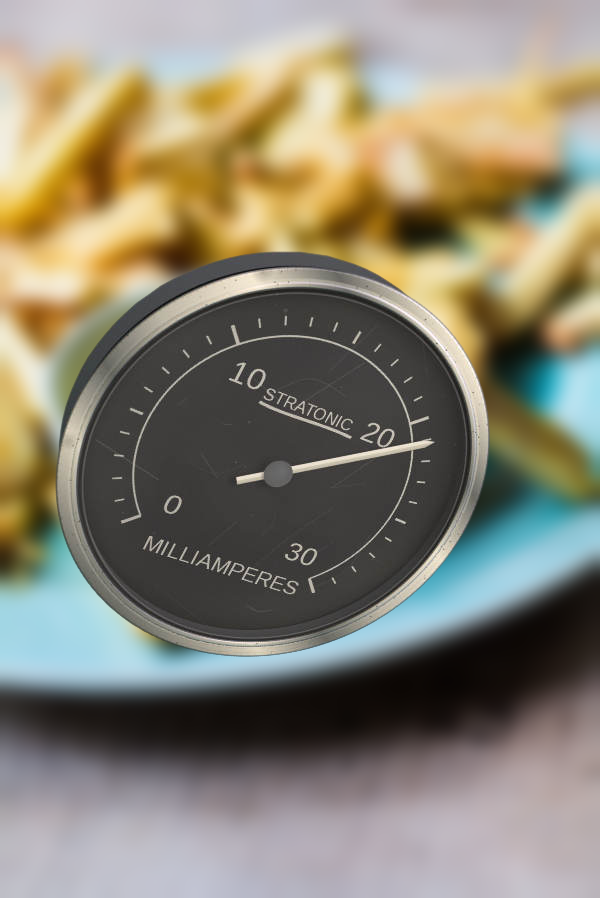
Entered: 21 mA
